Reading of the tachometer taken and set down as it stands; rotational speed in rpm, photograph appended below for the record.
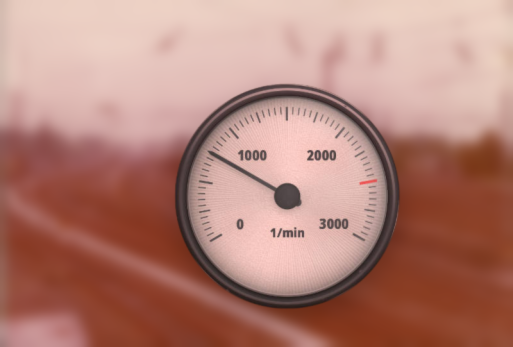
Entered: 750 rpm
